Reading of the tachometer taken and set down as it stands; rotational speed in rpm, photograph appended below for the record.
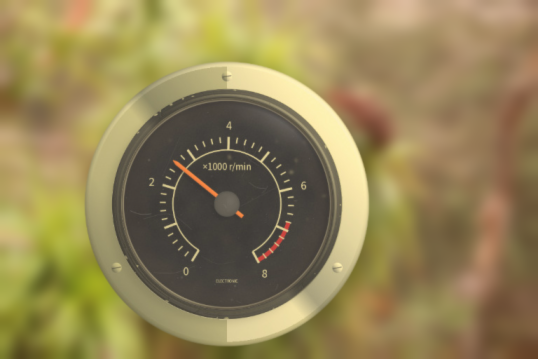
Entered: 2600 rpm
